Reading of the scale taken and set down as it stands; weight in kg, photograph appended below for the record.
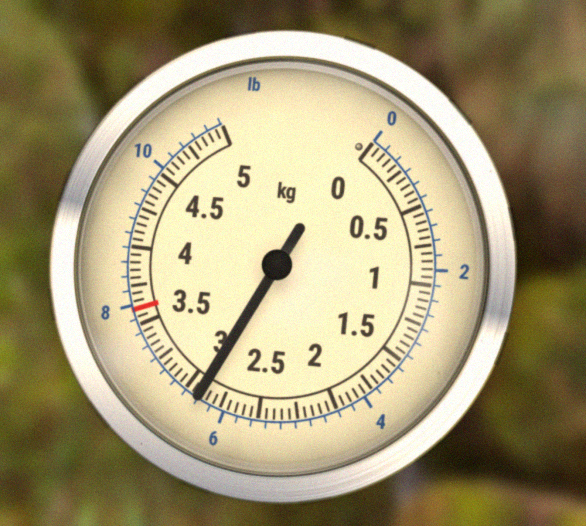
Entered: 2.9 kg
